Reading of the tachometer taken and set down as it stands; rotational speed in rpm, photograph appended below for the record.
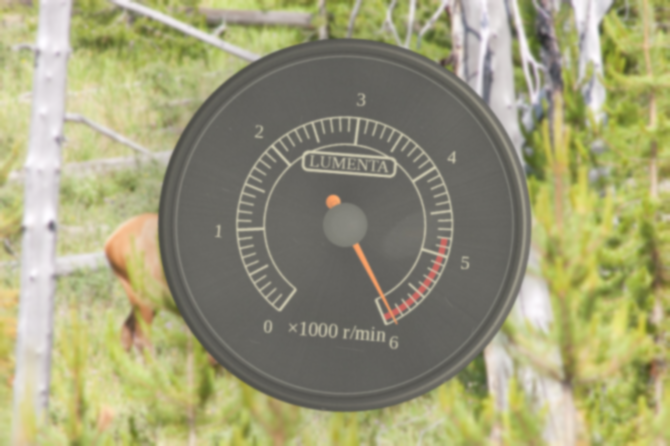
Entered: 5900 rpm
